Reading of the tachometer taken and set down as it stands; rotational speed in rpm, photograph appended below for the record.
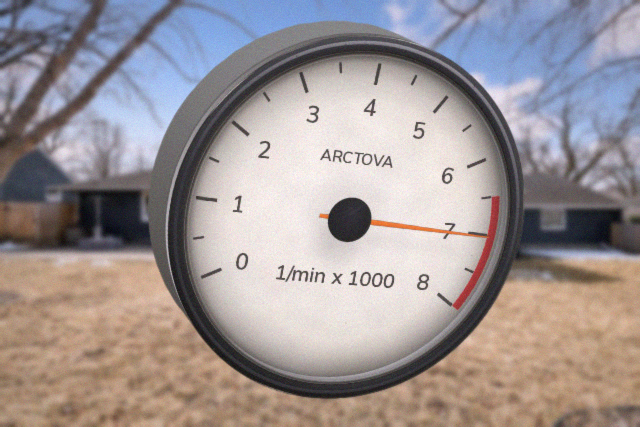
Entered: 7000 rpm
